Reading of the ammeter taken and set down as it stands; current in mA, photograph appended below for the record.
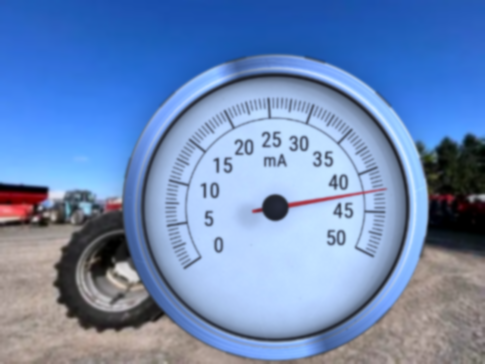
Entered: 42.5 mA
